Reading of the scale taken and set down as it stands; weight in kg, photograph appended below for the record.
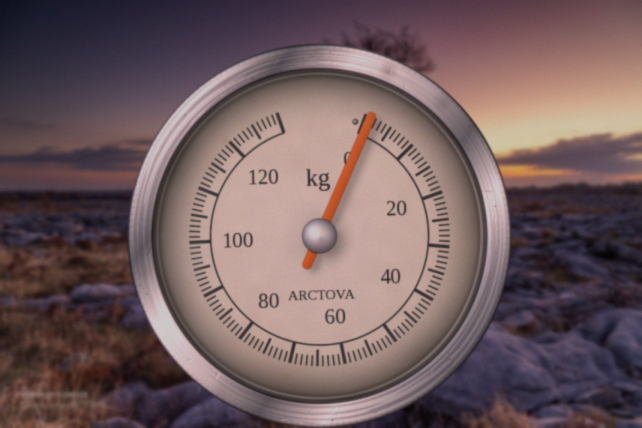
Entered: 1 kg
